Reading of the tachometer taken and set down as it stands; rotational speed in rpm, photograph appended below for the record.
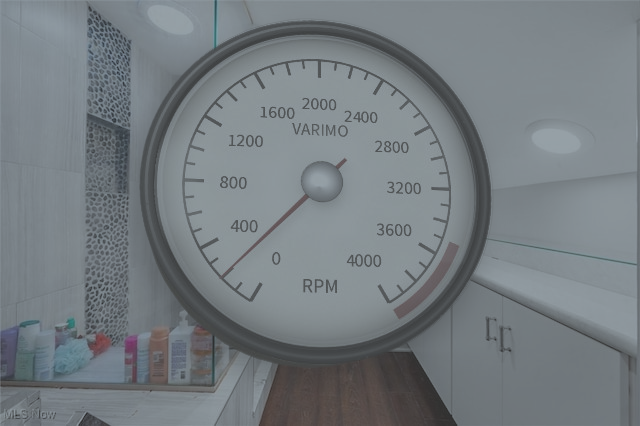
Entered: 200 rpm
